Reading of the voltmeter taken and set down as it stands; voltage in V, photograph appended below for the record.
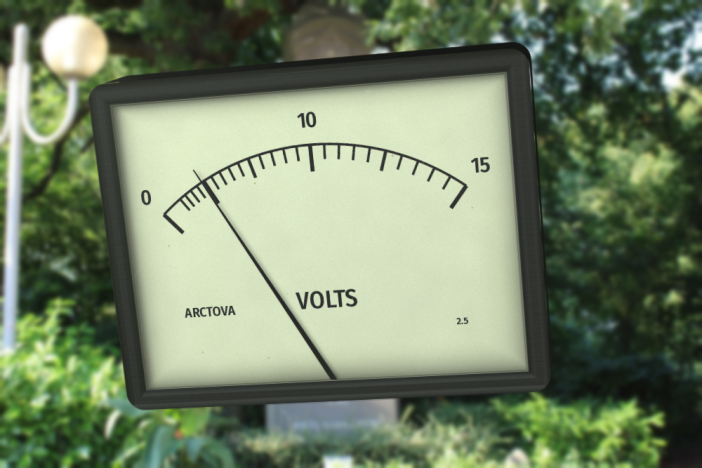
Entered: 5 V
